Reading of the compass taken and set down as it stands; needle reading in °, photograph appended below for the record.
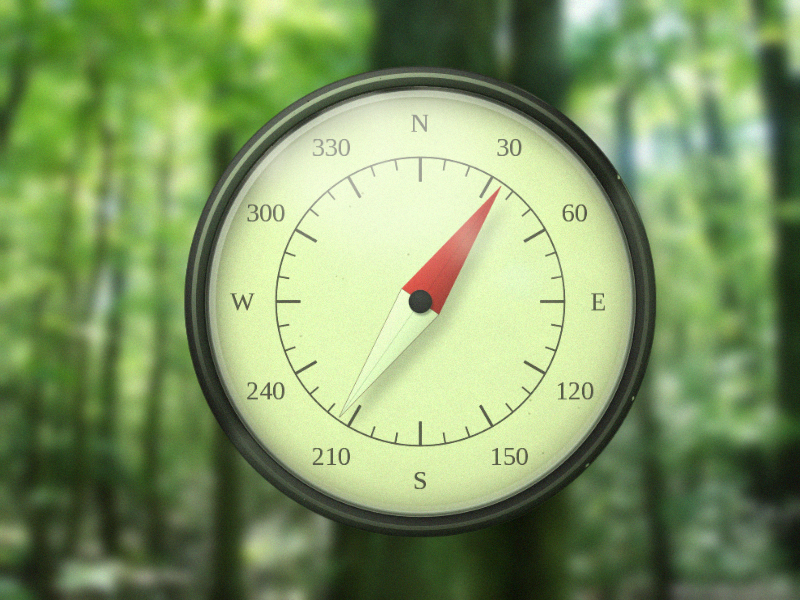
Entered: 35 °
